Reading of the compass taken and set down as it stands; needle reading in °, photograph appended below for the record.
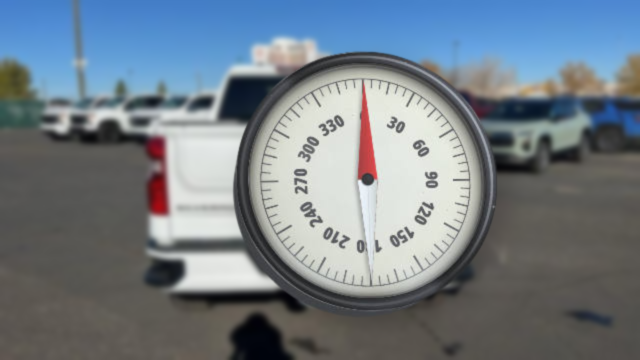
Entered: 0 °
